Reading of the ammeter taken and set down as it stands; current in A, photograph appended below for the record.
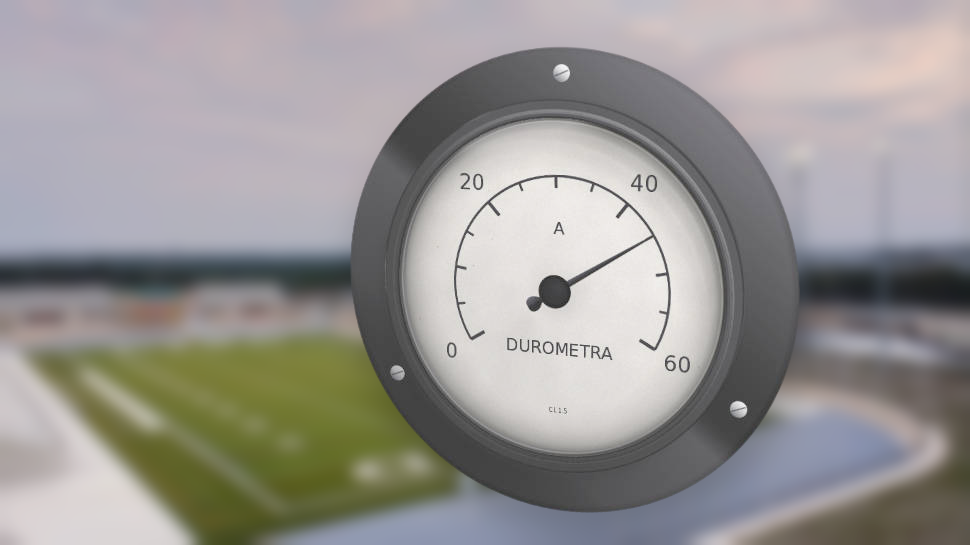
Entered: 45 A
